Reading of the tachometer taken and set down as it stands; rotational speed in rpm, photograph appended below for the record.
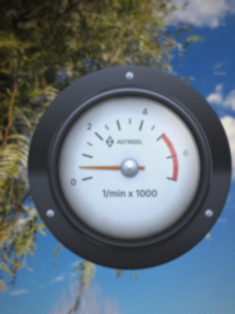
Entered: 500 rpm
